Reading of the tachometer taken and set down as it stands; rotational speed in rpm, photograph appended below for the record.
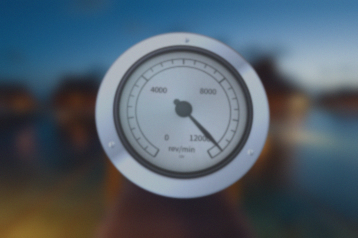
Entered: 11500 rpm
